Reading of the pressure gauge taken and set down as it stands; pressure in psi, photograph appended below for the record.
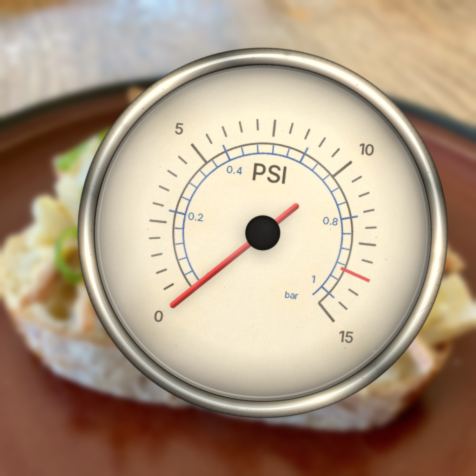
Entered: 0 psi
